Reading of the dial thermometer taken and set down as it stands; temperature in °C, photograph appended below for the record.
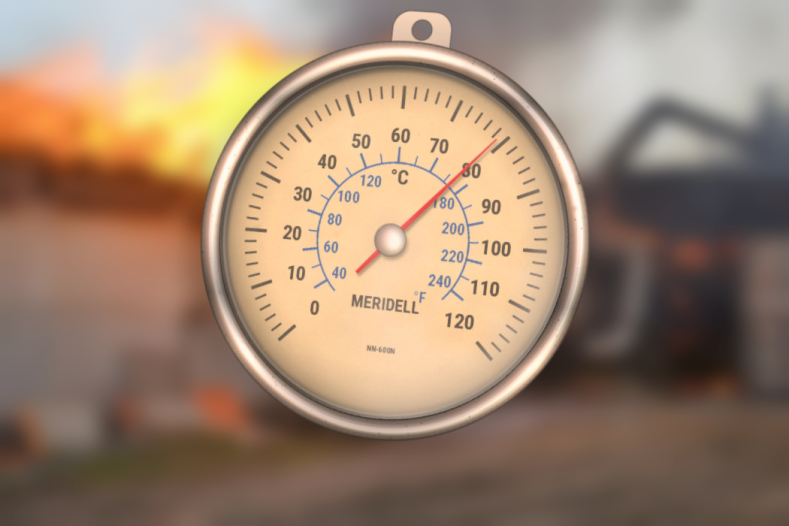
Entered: 79 °C
